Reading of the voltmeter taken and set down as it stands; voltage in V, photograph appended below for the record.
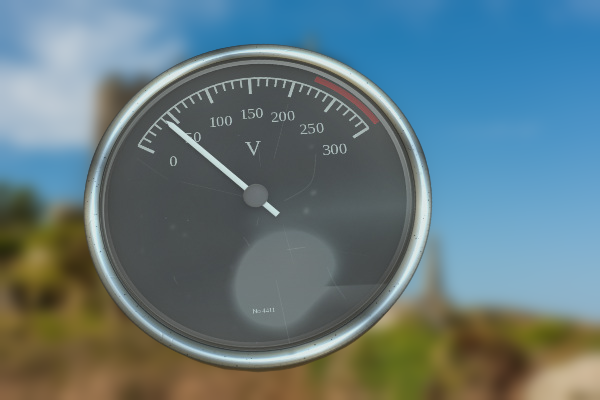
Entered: 40 V
